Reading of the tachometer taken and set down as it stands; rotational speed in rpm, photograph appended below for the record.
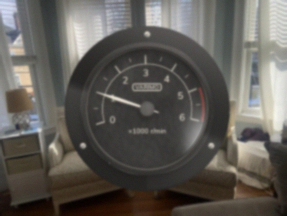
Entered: 1000 rpm
